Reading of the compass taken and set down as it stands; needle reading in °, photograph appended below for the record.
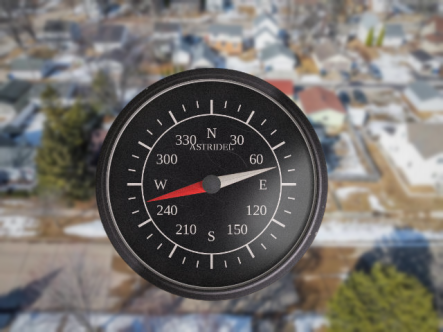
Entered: 255 °
